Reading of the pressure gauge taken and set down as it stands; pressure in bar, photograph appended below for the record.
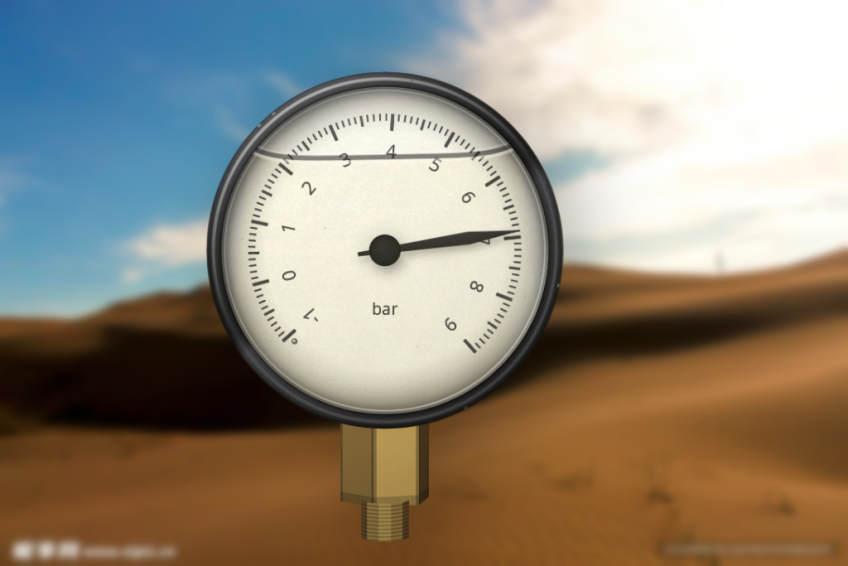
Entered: 6.9 bar
